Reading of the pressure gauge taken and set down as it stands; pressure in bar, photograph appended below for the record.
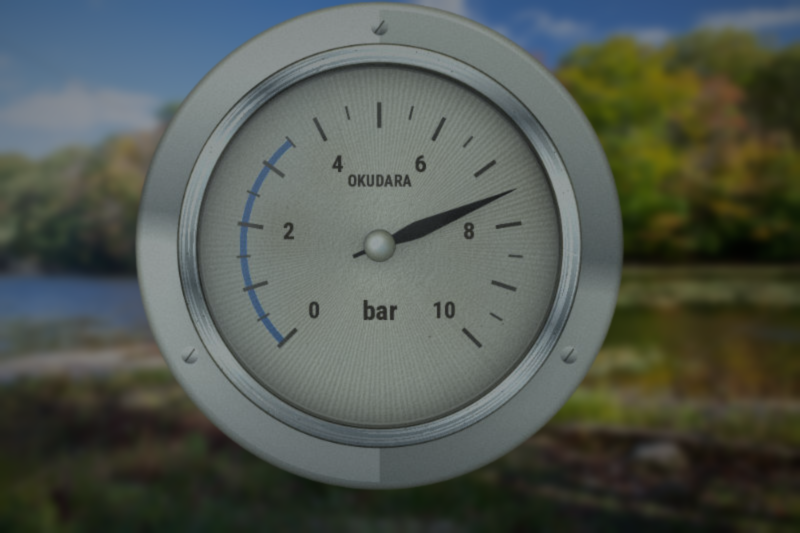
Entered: 7.5 bar
